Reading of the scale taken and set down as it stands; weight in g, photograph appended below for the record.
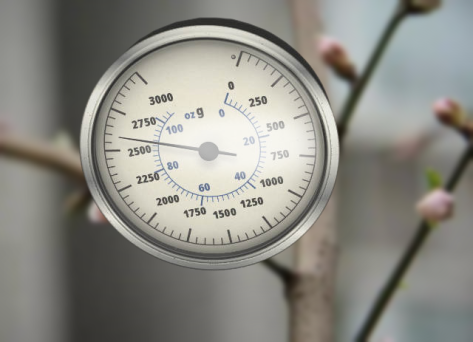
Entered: 2600 g
